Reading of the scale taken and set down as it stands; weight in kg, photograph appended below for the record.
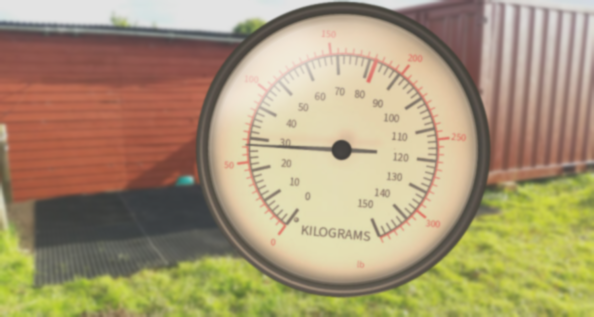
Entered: 28 kg
